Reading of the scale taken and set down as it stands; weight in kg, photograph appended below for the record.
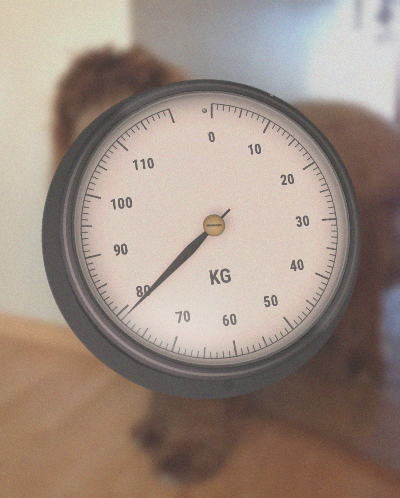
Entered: 79 kg
